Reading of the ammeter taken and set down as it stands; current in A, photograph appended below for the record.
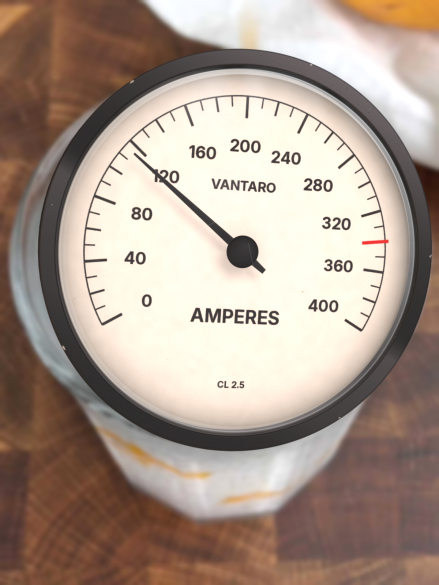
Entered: 115 A
